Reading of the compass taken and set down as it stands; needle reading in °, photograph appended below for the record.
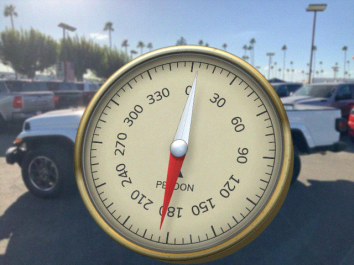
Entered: 185 °
